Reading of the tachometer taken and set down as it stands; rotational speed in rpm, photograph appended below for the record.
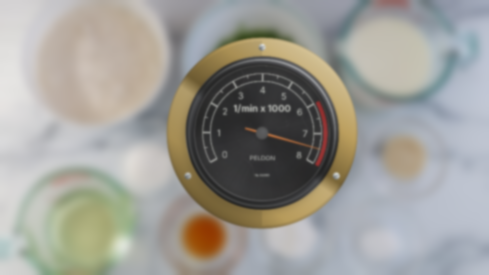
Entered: 7500 rpm
